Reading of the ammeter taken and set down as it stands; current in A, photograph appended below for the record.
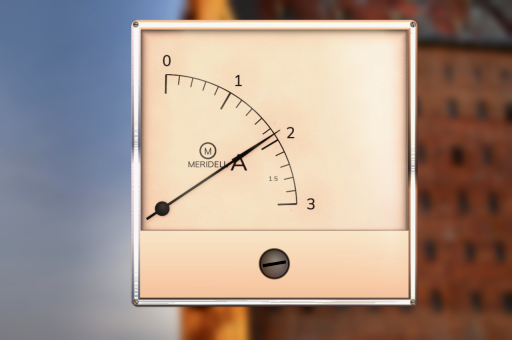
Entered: 1.9 A
